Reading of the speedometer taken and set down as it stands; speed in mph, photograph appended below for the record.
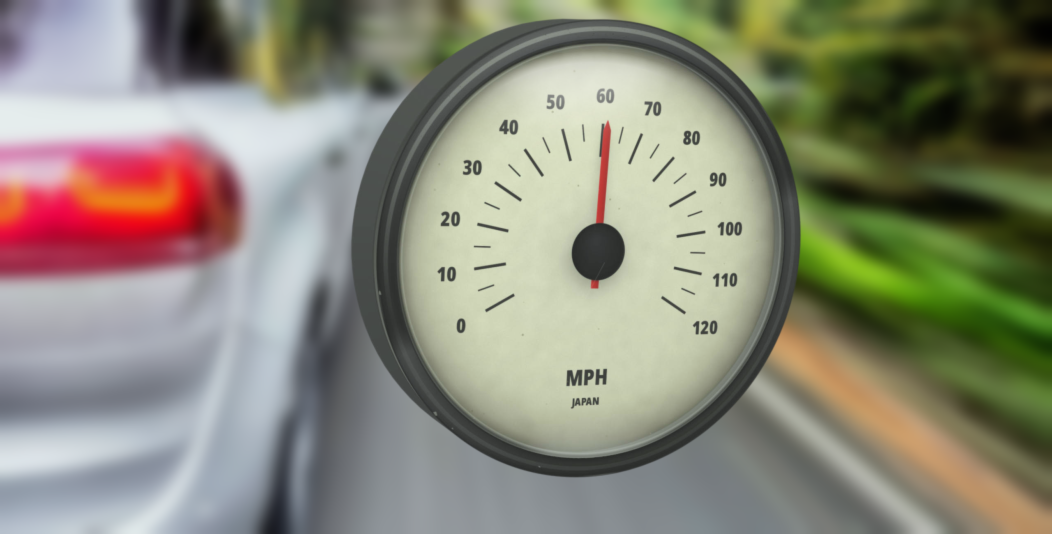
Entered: 60 mph
